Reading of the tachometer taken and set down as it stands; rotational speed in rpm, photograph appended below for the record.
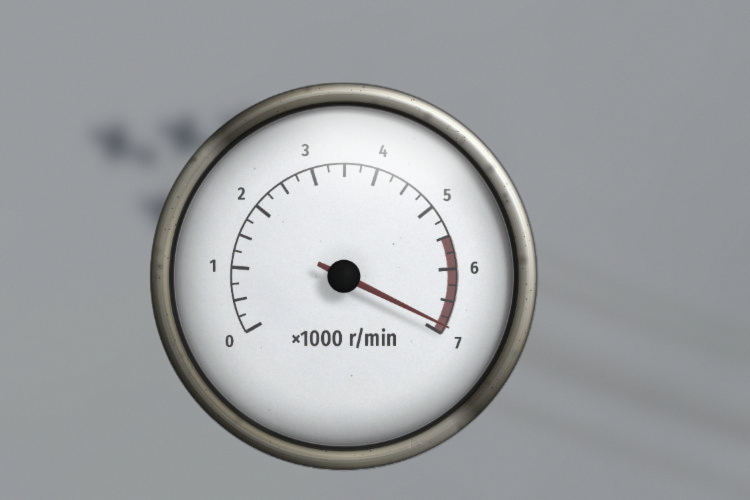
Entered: 6875 rpm
